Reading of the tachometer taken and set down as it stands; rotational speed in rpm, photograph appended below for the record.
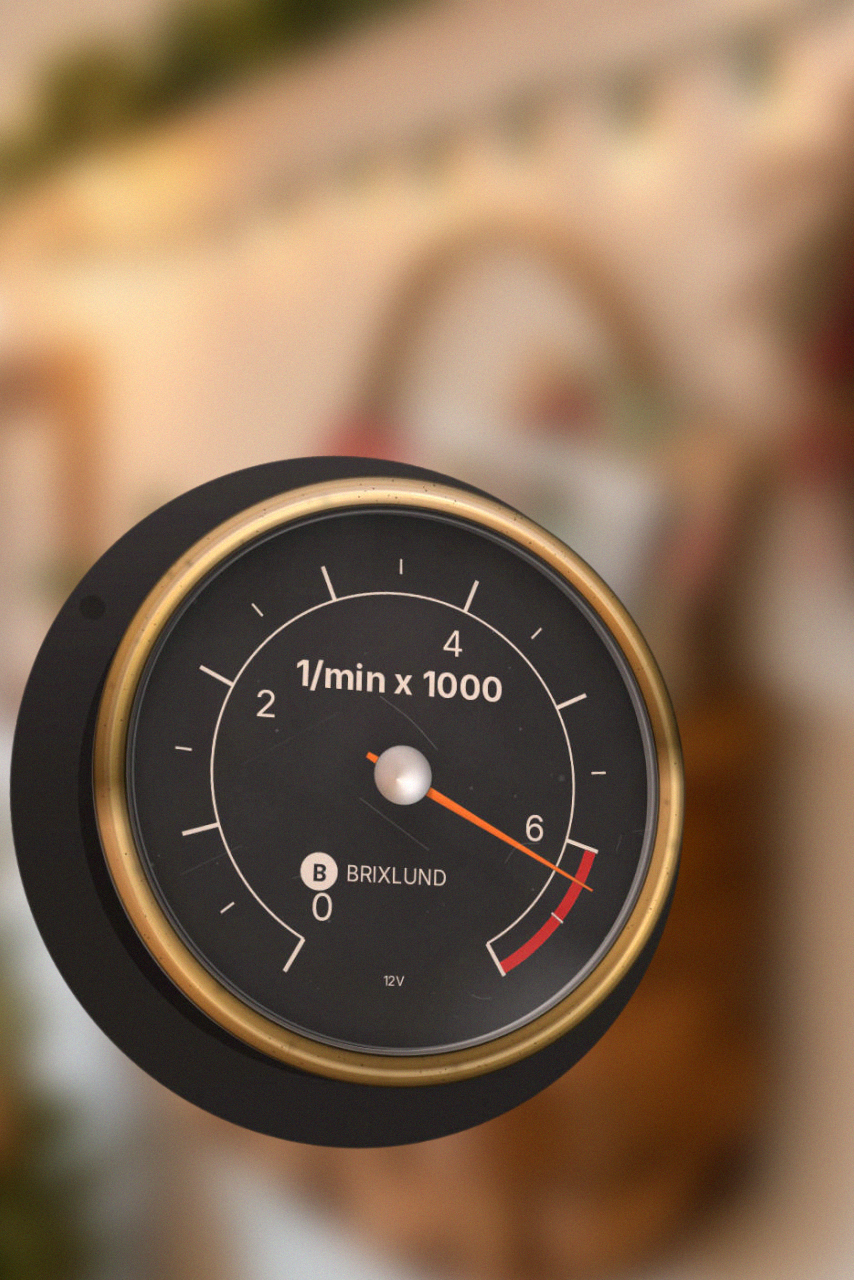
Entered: 6250 rpm
